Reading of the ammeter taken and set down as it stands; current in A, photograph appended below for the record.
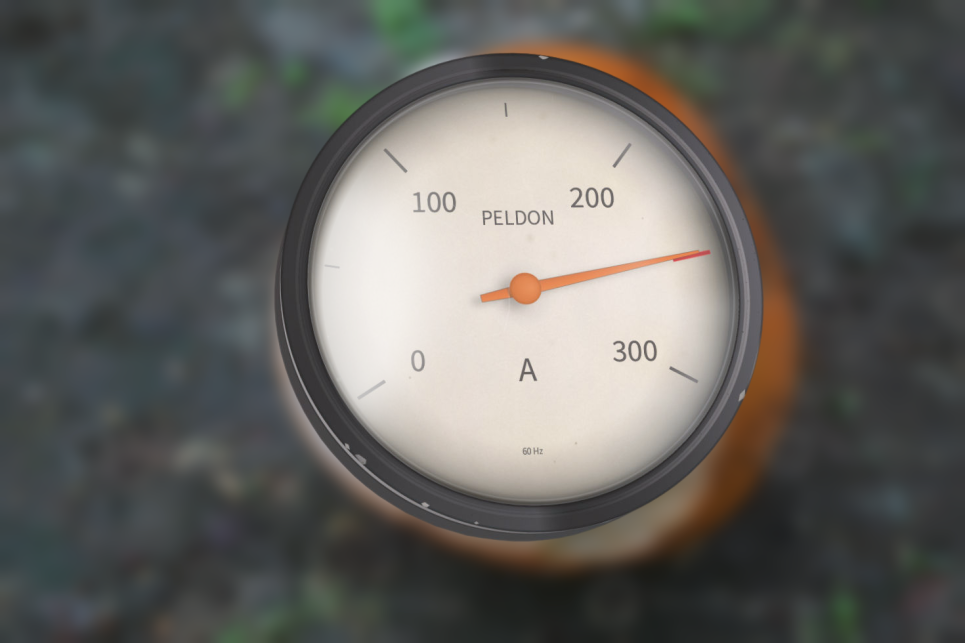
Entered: 250 A
